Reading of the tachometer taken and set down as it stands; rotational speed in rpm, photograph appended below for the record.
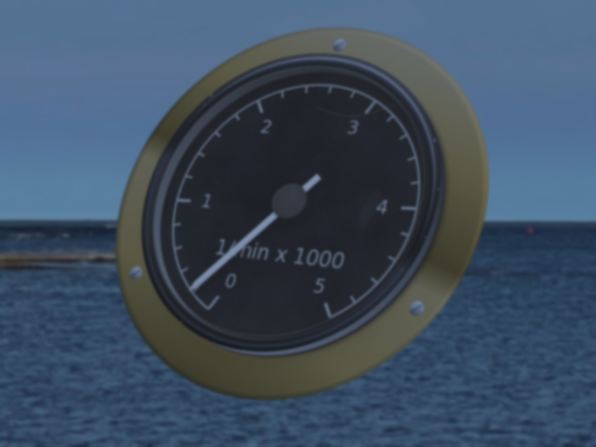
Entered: 200 rpm
